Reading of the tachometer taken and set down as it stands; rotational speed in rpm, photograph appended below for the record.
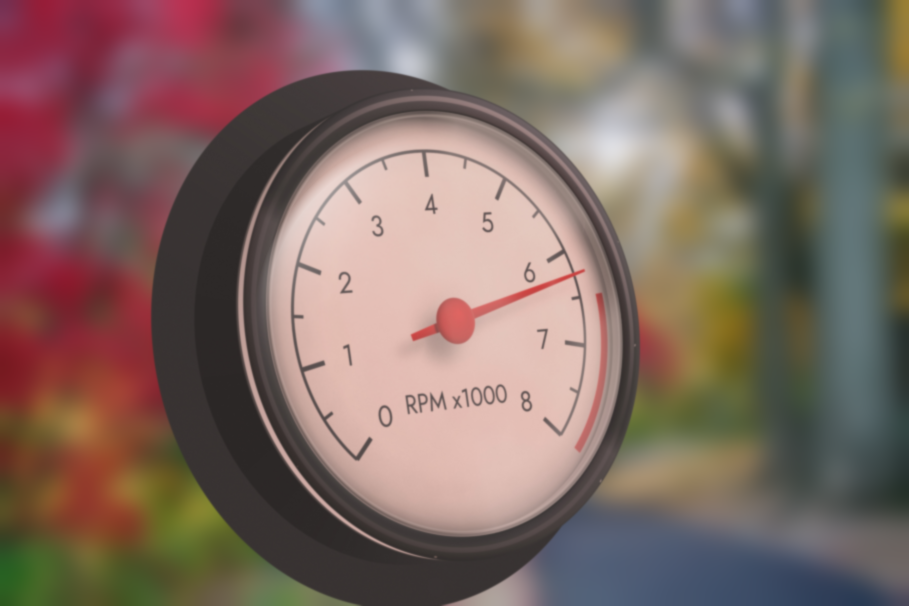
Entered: 6250 rpm
